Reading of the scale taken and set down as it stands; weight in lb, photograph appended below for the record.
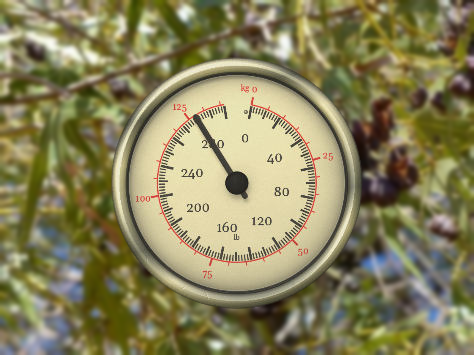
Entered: 280 lb
